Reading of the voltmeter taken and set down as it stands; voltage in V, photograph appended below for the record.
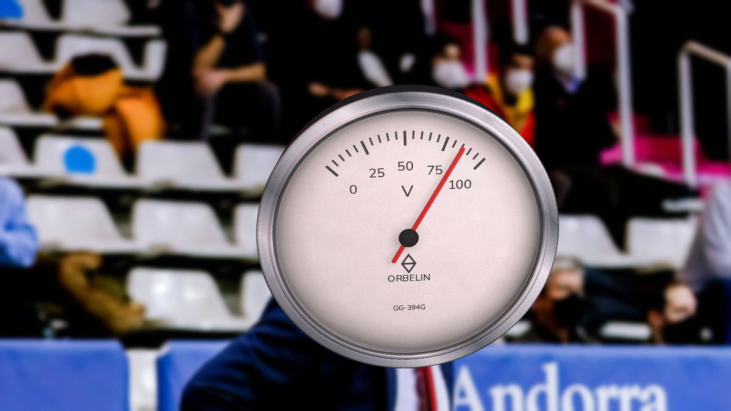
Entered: 85 V
